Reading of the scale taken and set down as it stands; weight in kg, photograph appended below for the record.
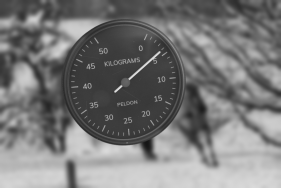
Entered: 4 kg
